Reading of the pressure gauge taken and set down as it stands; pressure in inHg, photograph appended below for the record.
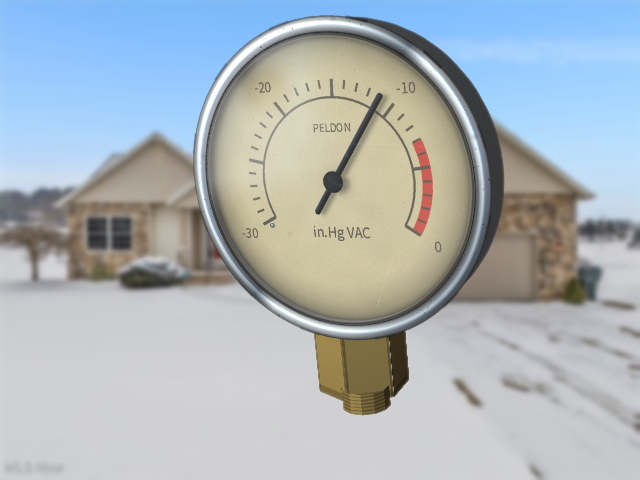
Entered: -11 inHg
